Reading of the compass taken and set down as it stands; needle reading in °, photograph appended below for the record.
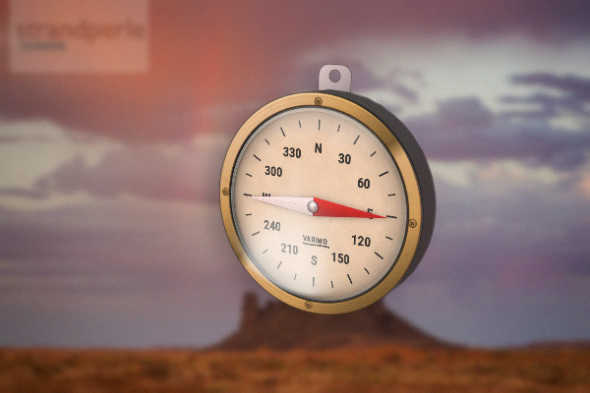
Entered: 90 °
